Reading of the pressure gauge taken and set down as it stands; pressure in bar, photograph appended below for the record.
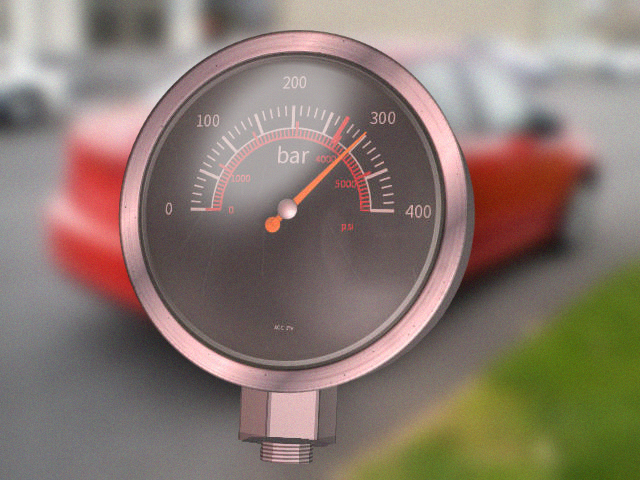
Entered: 300 bar
